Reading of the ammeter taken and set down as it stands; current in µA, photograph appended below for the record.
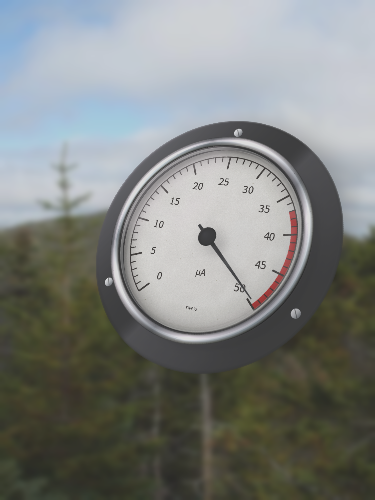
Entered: 49.5 µA
